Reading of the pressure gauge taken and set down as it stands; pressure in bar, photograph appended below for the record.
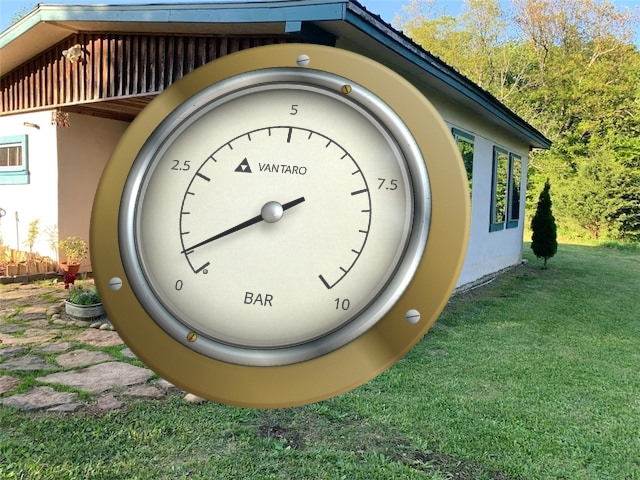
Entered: 0.5 bar
